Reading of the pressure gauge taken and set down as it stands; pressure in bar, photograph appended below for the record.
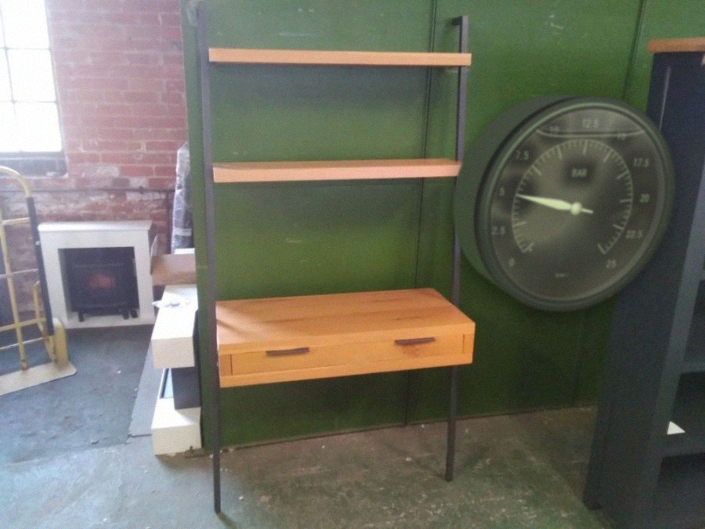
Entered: 5 bar
